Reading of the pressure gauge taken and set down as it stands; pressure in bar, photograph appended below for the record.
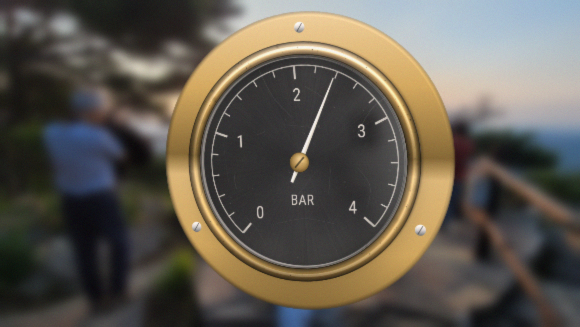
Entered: 2.4 bar
